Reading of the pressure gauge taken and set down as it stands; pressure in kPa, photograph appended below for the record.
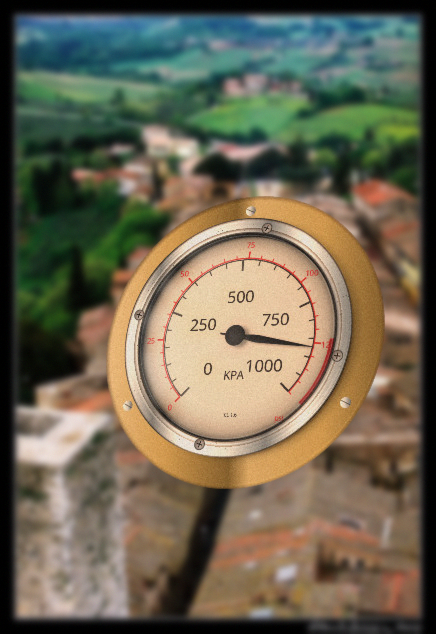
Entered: 875 kPa
